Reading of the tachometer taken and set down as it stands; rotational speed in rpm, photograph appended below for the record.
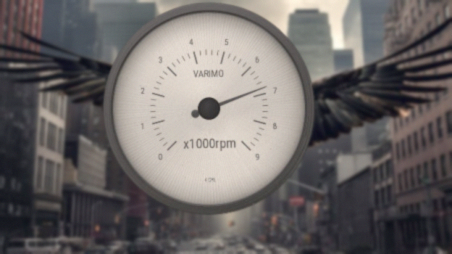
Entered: 6800 rpm
